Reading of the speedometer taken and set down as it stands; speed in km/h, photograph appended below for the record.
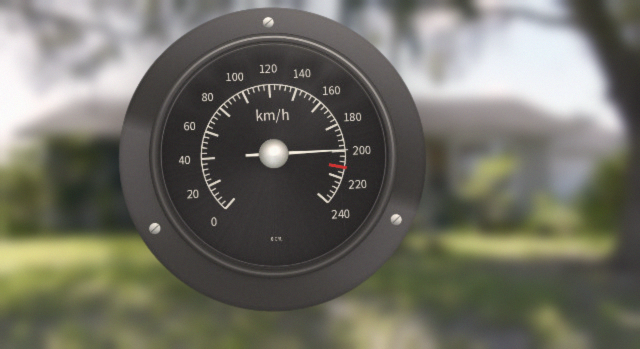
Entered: 200 km/h
